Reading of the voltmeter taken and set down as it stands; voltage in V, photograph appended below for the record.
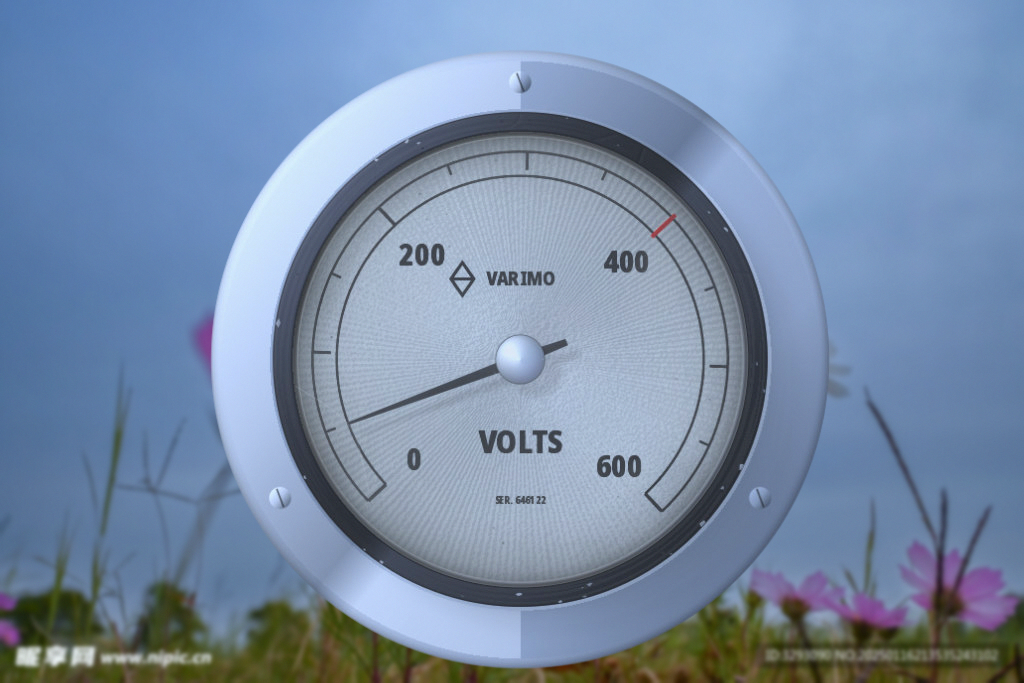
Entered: 50 V
